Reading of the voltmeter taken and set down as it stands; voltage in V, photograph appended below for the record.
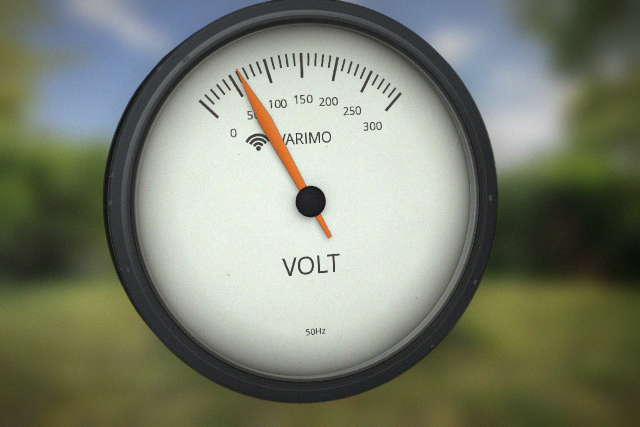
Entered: 60 V
